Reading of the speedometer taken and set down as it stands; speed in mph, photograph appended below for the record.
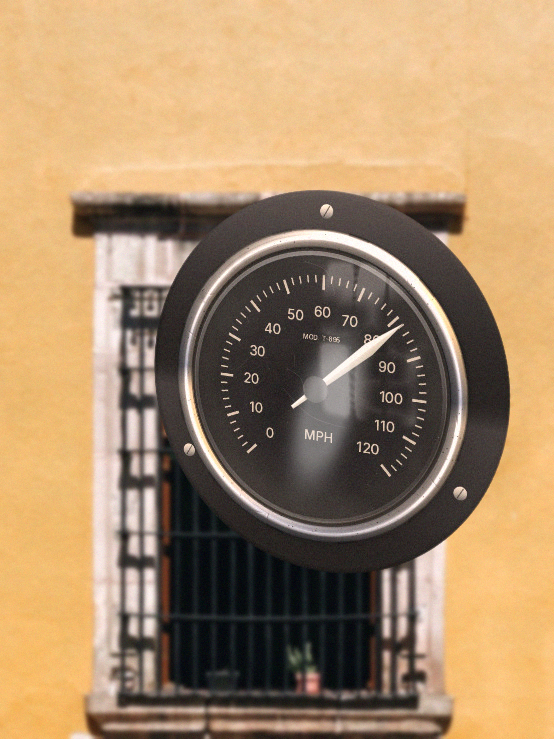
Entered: 82 mph
